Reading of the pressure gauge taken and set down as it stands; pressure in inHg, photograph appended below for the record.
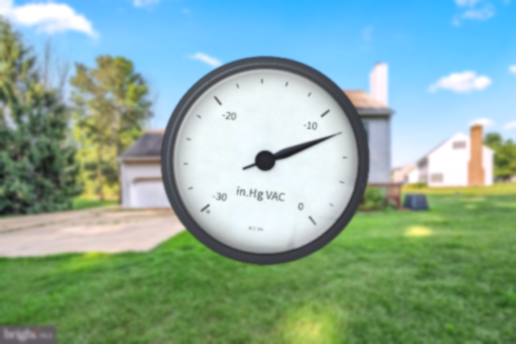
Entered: -8 inHg
